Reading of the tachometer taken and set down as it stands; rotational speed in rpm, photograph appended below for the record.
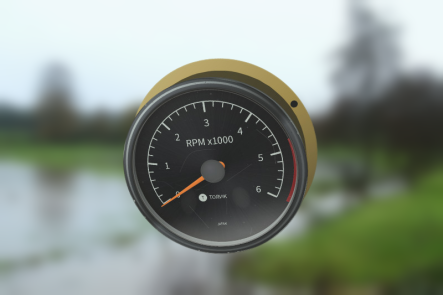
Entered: 0 rpm
